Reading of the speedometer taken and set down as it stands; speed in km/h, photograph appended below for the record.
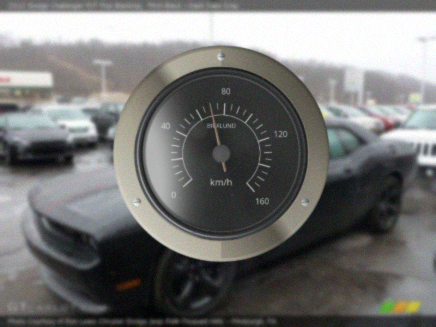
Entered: 70 km/h
